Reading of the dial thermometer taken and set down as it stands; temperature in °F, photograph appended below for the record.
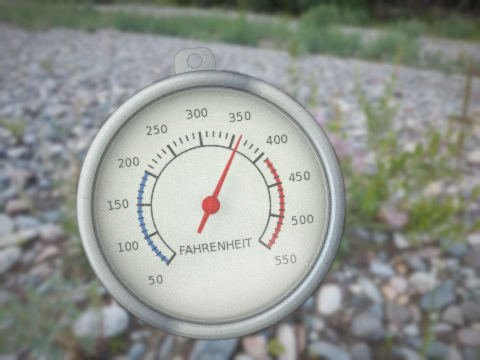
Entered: 360 °F
